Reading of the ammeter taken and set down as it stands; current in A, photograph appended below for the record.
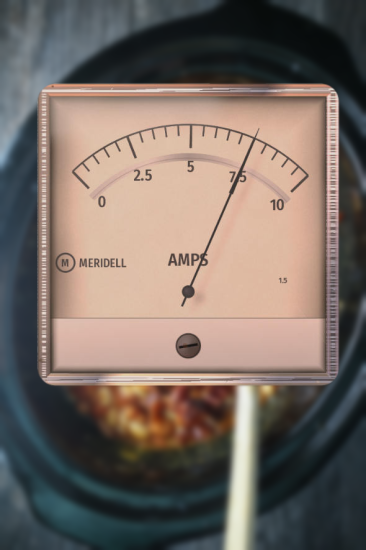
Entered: 7.5 A
